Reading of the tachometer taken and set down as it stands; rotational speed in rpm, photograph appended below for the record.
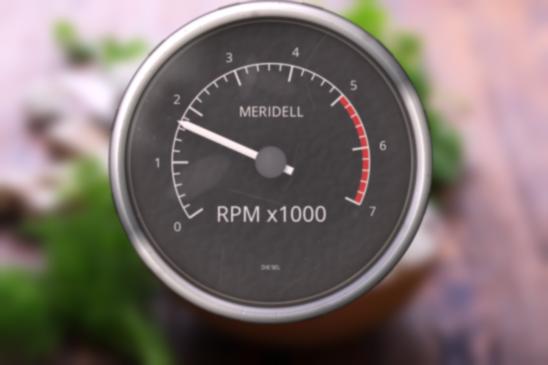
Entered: 1700 rpm
